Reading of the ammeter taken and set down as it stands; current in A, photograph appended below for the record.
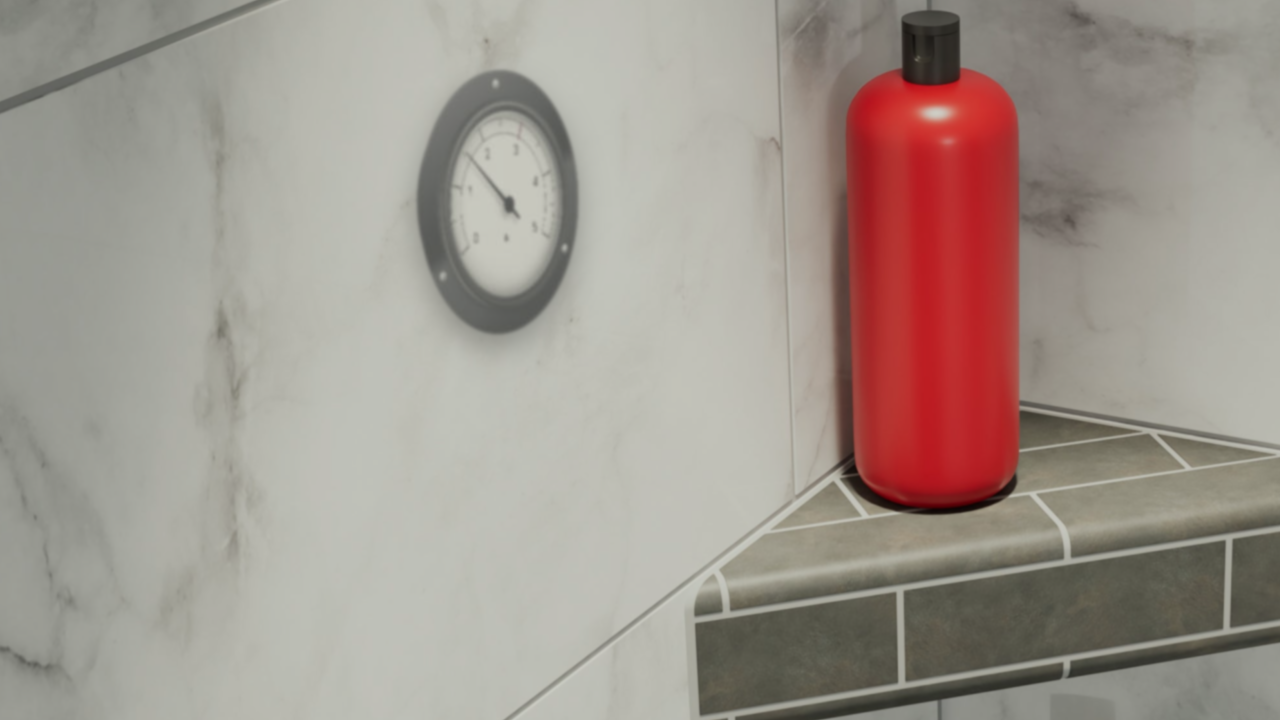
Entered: 1.5 A
